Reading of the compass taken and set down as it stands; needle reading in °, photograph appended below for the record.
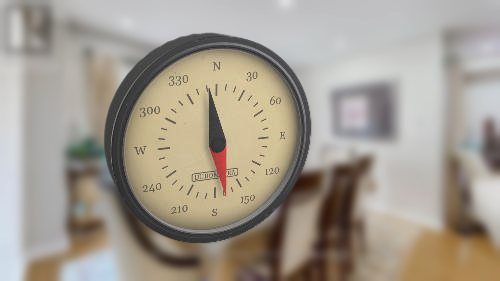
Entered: 170 °
